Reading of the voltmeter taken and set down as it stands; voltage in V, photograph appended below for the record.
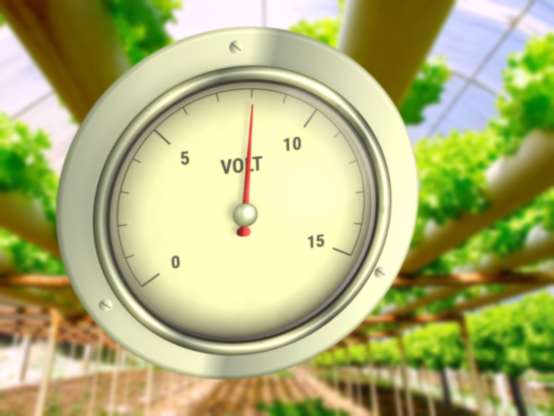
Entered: 8 V
